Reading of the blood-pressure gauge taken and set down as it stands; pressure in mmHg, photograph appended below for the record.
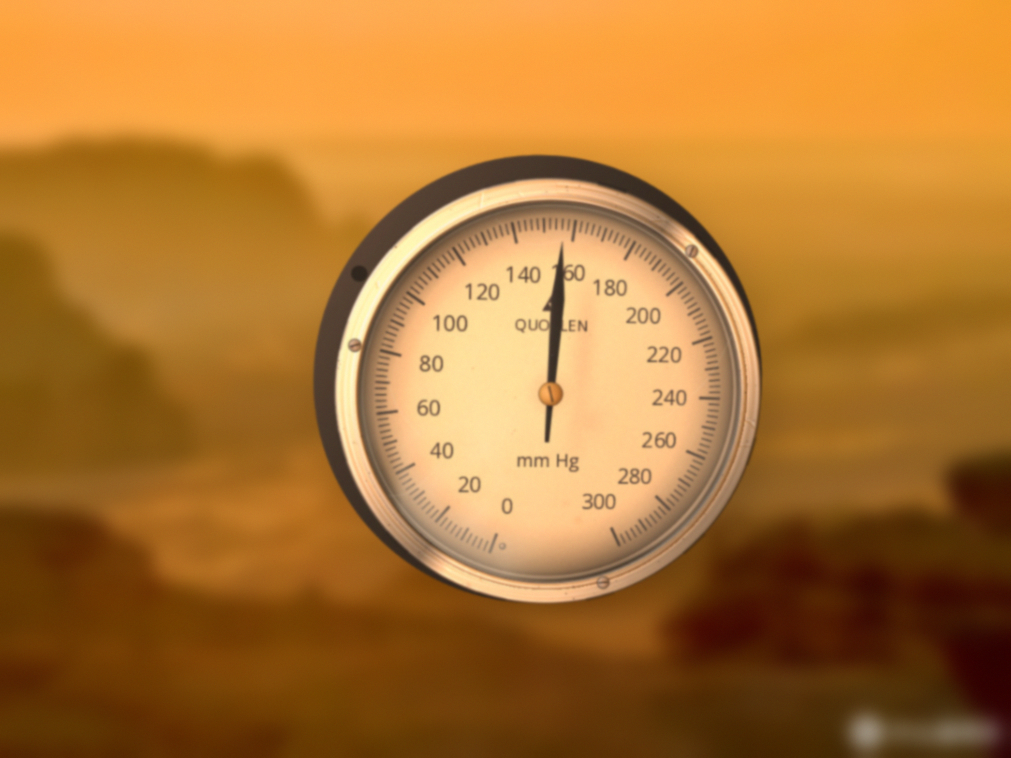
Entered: 156 mmHg
